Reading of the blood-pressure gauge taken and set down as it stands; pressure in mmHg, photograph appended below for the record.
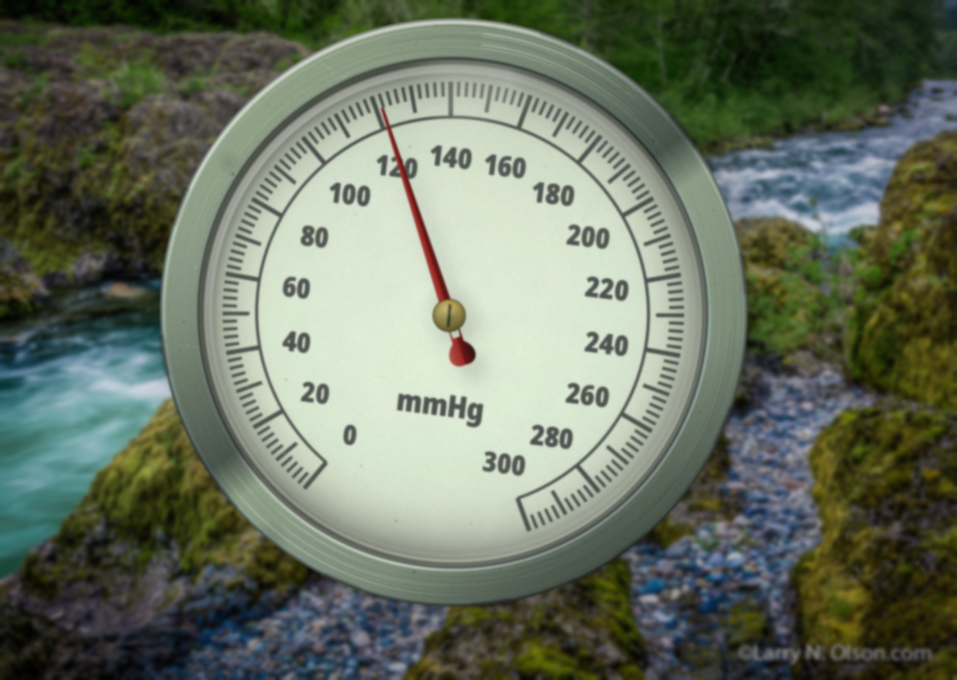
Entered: 122 mmHg
